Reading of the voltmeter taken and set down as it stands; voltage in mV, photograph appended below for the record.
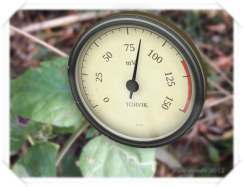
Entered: 85 mV
